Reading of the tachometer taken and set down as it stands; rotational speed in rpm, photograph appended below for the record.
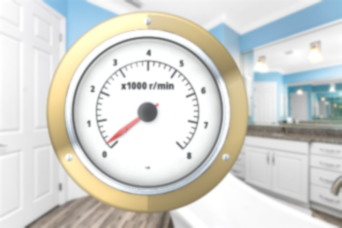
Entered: 200 rpm
